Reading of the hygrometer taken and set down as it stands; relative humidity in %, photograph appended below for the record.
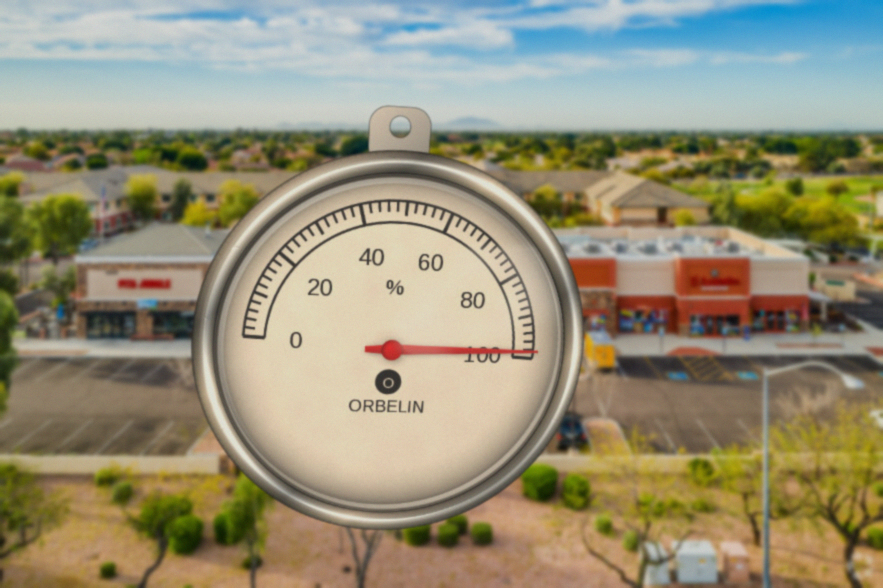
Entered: 98 %
